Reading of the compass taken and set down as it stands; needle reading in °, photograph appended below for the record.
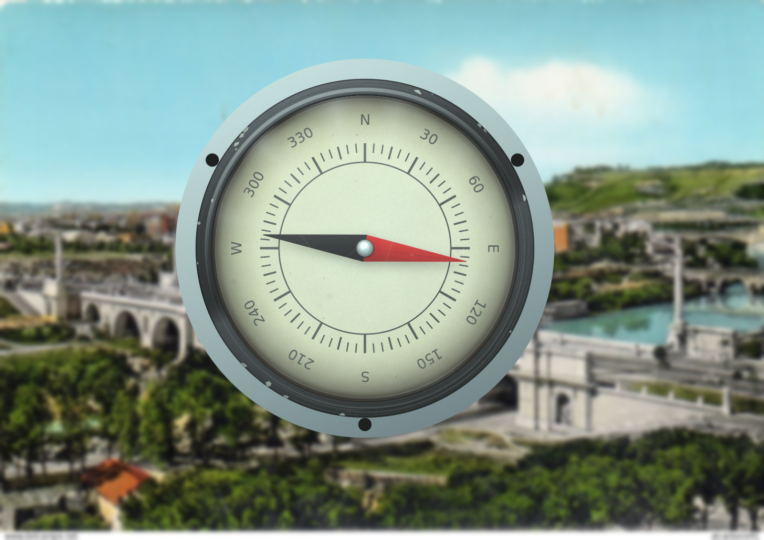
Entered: 97.5 °
